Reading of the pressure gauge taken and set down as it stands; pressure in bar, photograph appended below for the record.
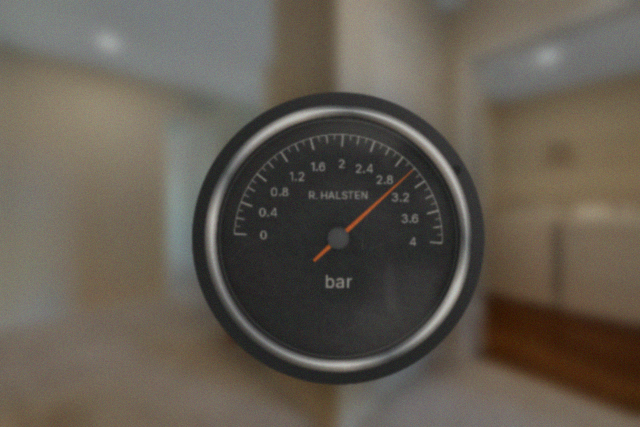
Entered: 3 bar
